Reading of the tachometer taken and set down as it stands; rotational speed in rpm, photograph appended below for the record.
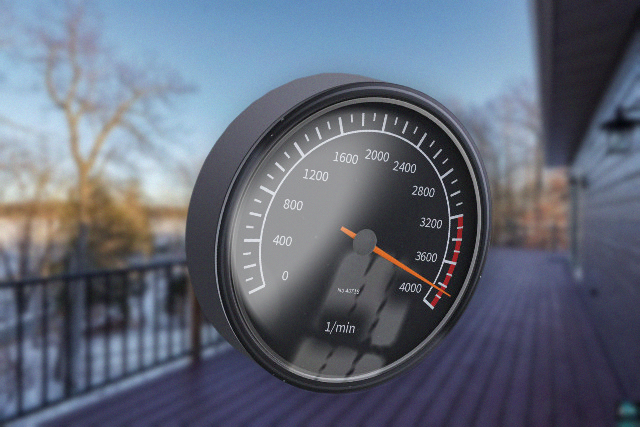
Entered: 3850 rpm
